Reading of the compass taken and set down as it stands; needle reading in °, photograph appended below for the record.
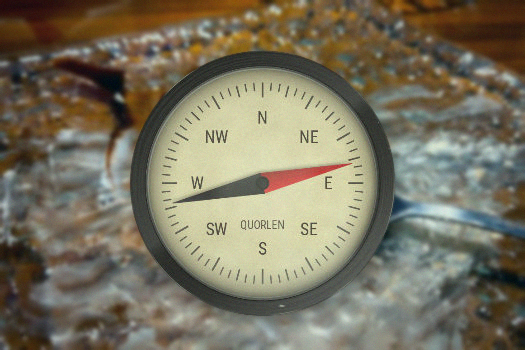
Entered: 77.5 °
